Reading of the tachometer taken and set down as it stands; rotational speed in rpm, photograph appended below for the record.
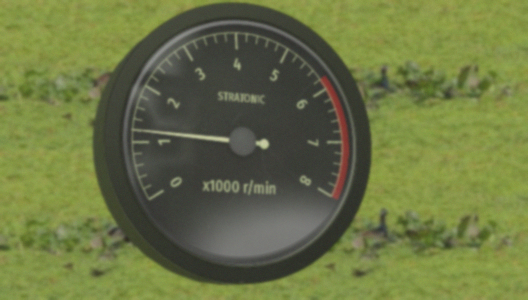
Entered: 1200 rpm
